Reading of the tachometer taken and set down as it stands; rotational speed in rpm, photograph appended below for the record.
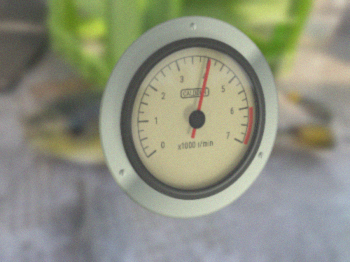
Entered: 4000 rpm
